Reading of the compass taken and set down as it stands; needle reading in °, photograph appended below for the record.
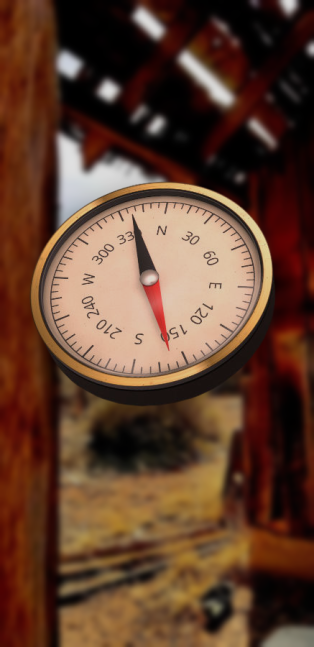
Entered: 157.5 °
